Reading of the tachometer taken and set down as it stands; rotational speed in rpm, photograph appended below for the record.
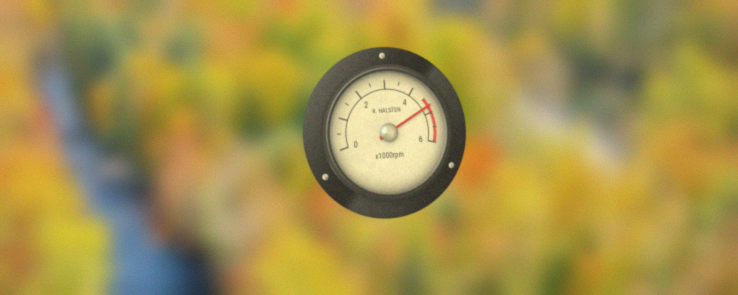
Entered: 4750 rpm
